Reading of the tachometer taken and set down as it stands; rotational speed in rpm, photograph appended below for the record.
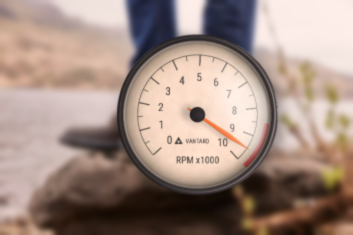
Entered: 9500 rpm
